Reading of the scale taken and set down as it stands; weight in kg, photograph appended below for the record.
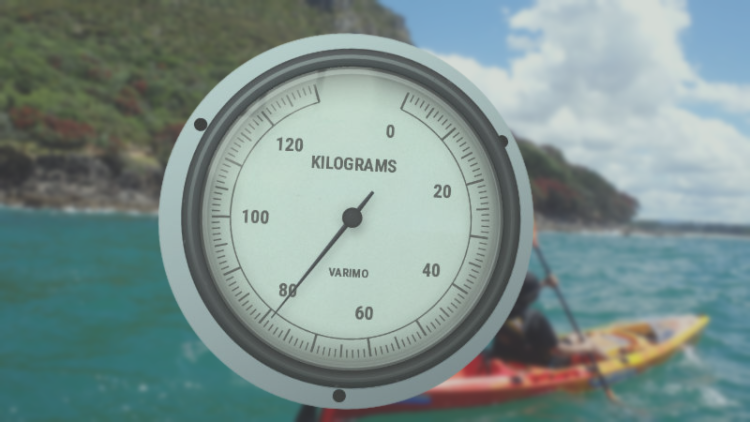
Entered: 79 kg
